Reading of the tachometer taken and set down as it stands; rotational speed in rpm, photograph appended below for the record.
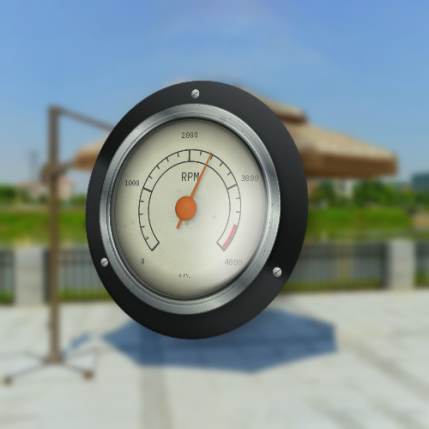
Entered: 2400 rpm
